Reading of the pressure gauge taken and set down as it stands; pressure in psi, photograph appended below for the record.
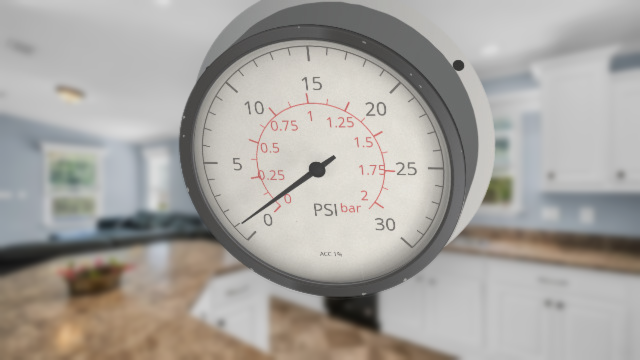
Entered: 1 psi
